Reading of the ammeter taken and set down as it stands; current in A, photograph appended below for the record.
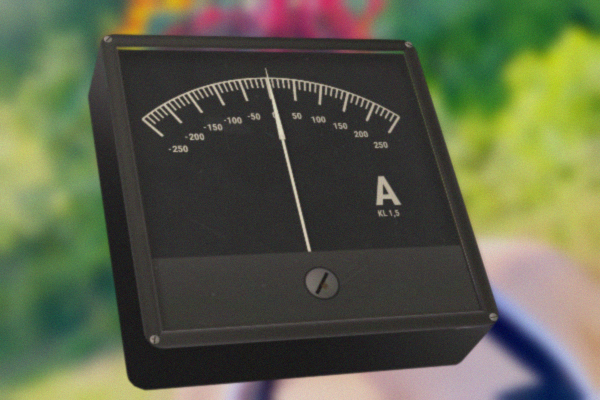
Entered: 0 A
